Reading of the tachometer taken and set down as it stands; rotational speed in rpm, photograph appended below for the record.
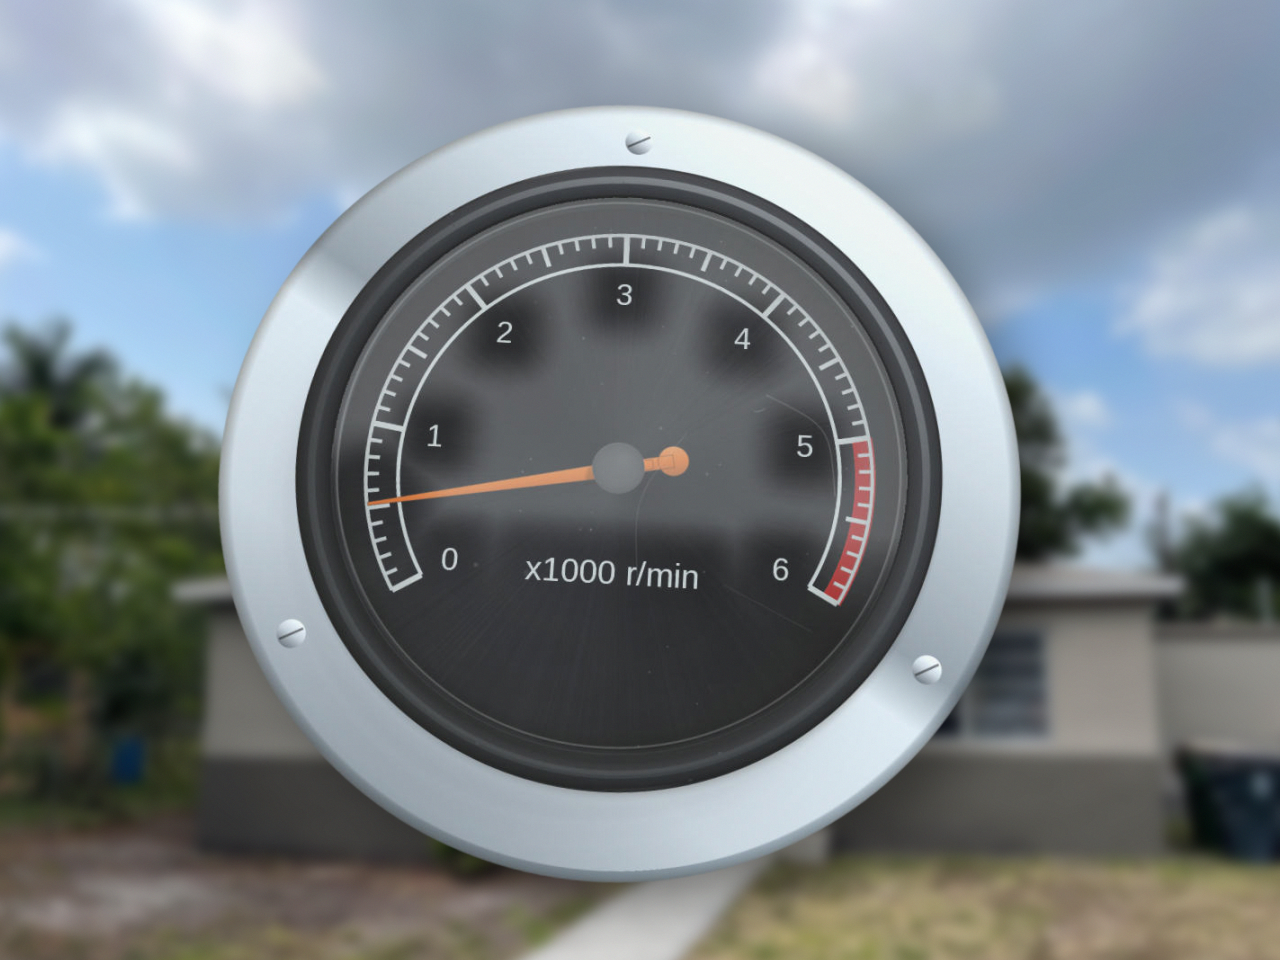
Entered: 500 rpm
